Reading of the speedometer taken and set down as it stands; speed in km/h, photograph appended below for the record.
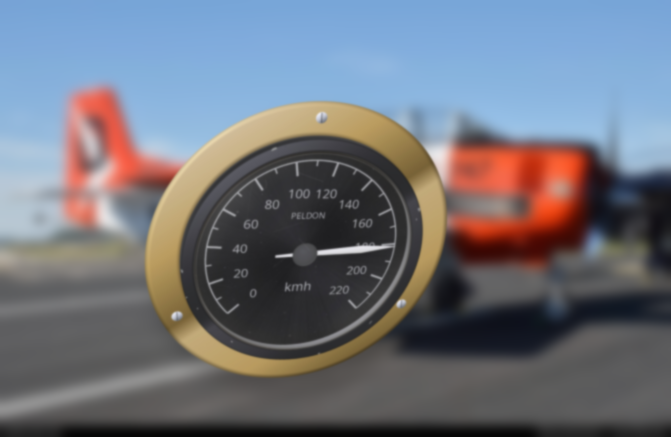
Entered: 180 km/h
